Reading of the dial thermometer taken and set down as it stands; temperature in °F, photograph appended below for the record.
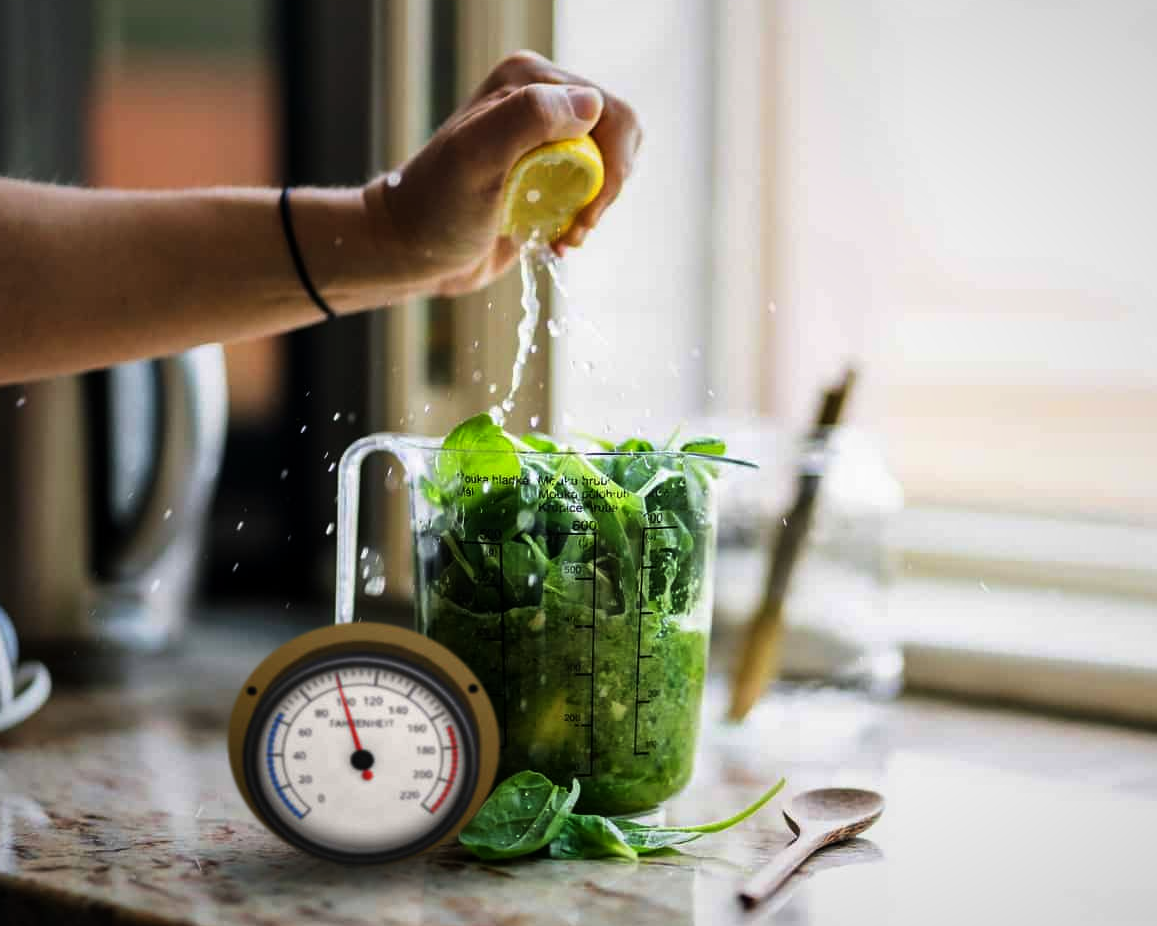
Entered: 100 °F
